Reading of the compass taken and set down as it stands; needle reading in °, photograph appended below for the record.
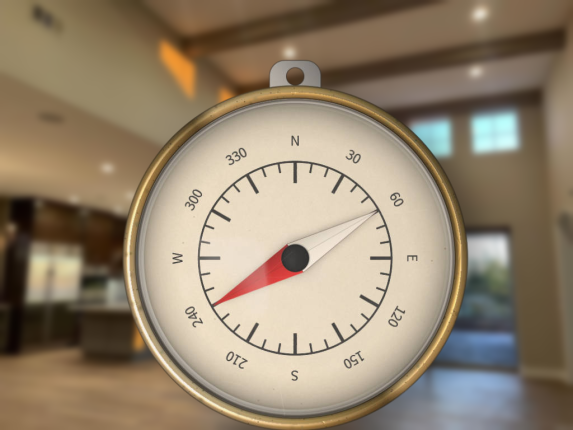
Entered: 240 °
